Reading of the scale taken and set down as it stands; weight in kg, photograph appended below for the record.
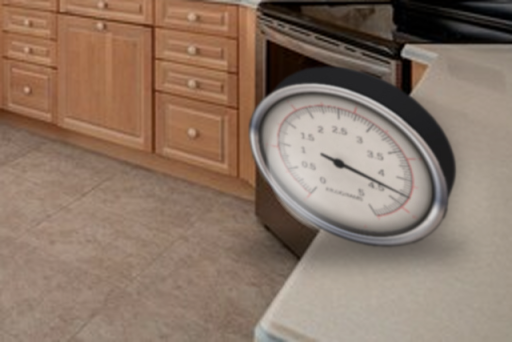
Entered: 4.25 kg
